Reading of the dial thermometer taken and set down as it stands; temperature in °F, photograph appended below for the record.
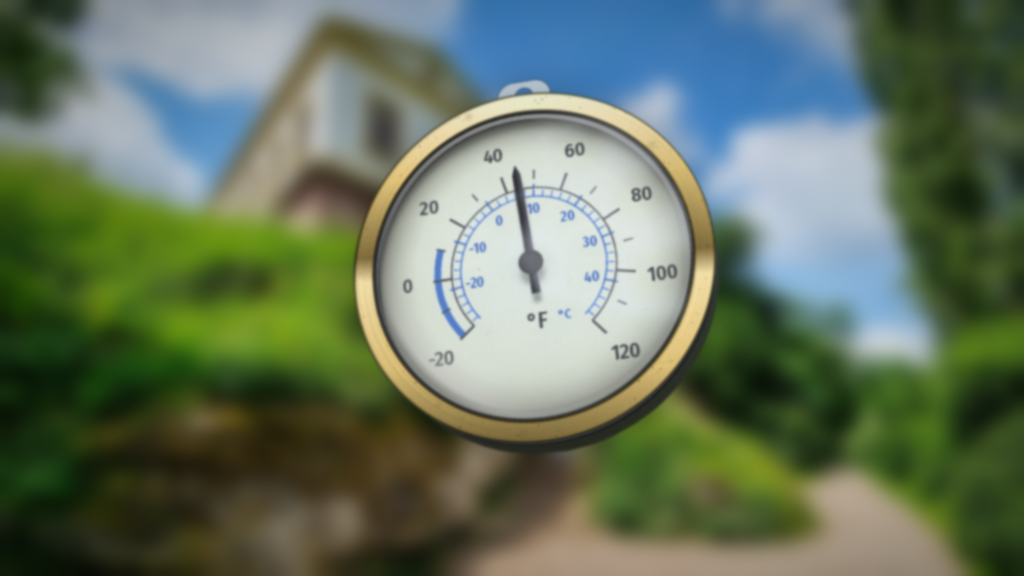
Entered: 45 °F
